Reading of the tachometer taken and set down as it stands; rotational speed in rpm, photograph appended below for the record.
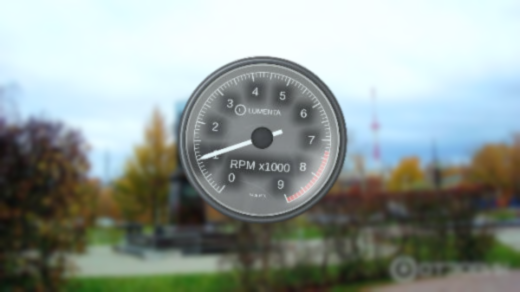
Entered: 1000 rpm
